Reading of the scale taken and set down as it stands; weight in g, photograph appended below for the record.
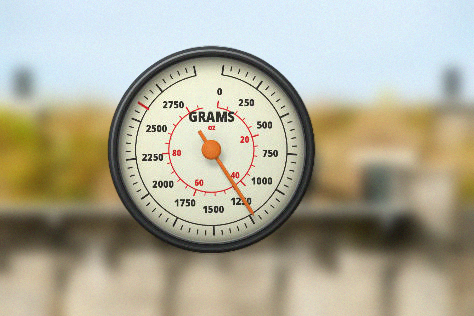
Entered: 1225 g
